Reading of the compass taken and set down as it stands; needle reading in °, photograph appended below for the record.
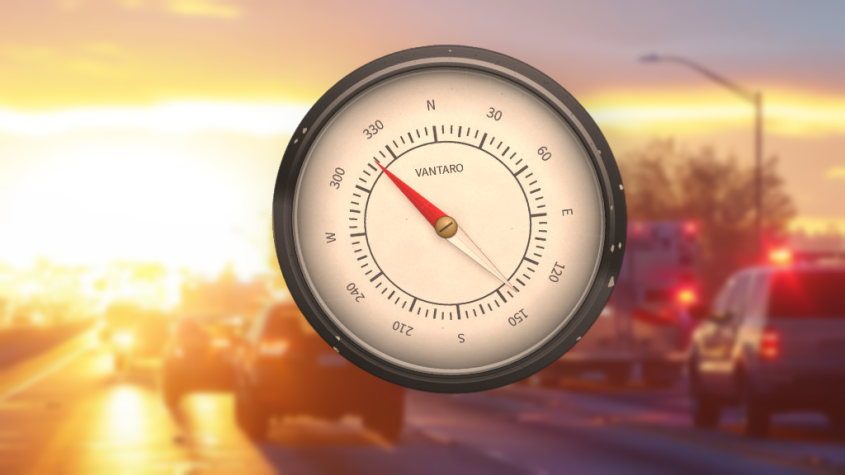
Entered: 320 °
